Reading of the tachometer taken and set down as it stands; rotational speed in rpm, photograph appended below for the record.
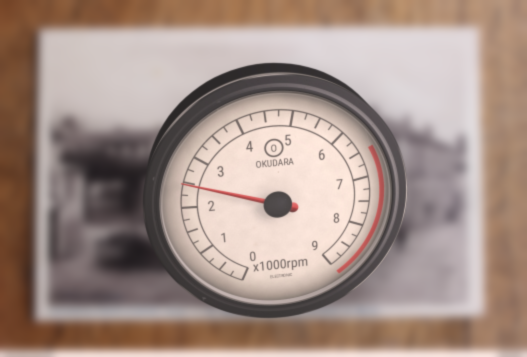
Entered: 2500 rpm
